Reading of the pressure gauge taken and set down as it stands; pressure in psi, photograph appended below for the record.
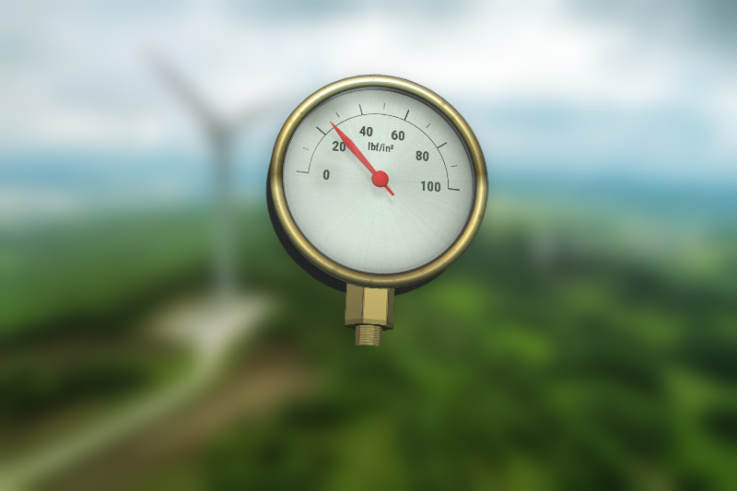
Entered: 25 psi
